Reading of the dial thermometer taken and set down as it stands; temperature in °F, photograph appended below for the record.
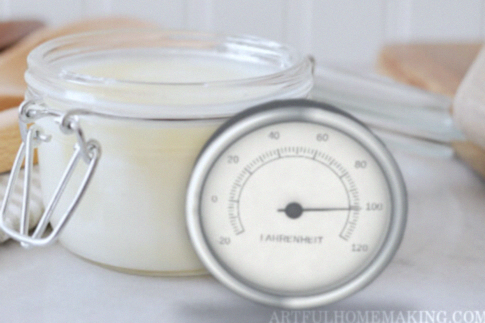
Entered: 100 °F
